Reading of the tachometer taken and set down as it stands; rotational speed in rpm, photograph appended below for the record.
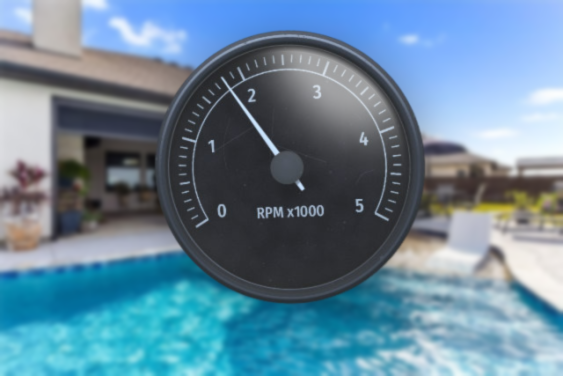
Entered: 1800 rpm
